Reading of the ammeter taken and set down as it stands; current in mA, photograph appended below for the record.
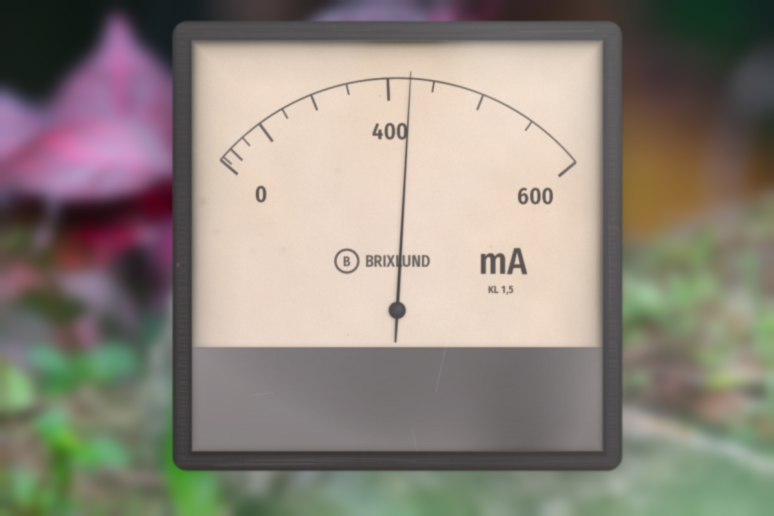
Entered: 425 mA
